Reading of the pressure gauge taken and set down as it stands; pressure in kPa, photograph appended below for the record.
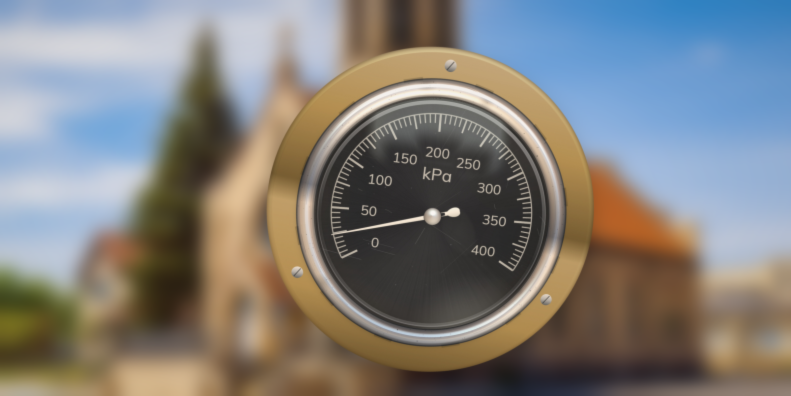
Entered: 25 kPa
